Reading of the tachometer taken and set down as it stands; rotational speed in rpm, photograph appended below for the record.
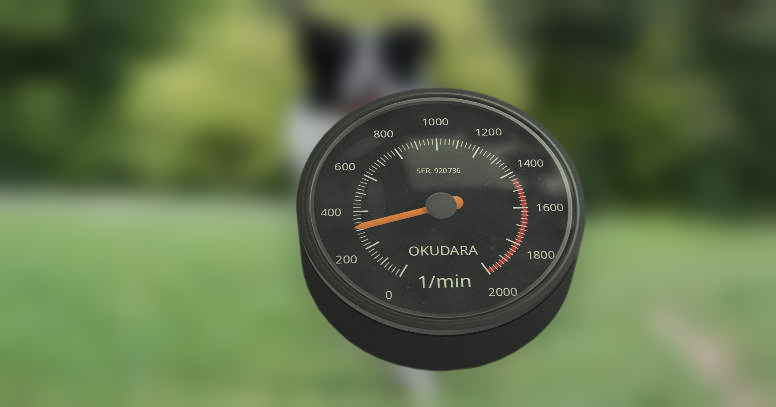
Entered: 300 rpm
